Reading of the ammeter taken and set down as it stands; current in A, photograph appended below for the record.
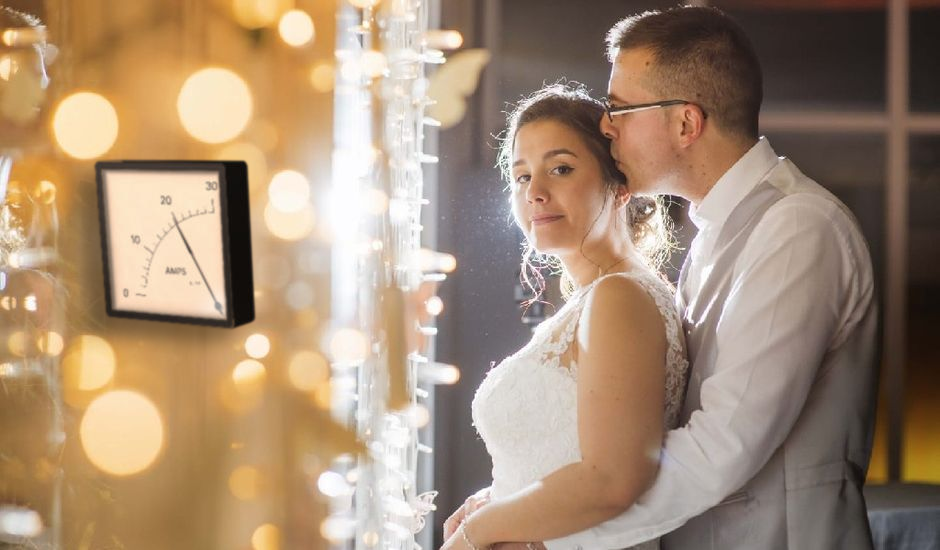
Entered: 20 A
